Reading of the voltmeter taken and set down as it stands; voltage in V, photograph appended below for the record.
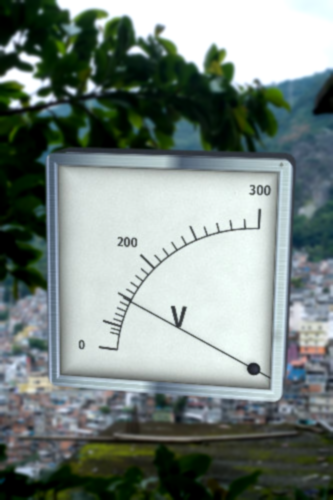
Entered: 150 V
